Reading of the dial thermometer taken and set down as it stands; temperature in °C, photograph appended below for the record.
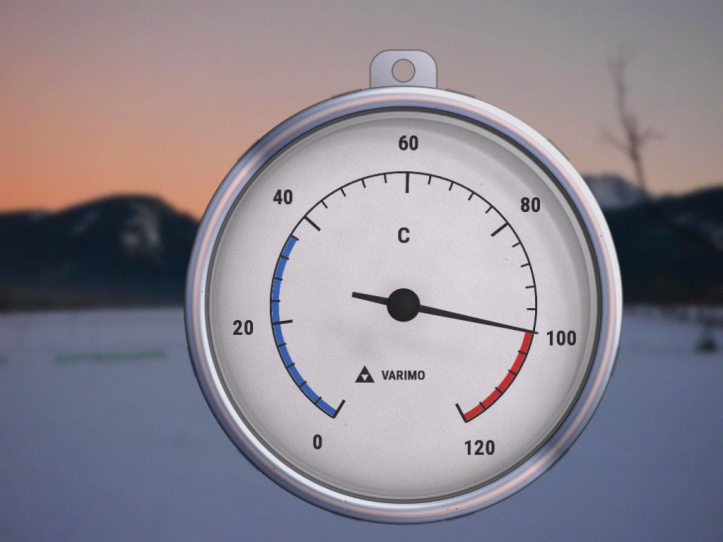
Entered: 100 °C
